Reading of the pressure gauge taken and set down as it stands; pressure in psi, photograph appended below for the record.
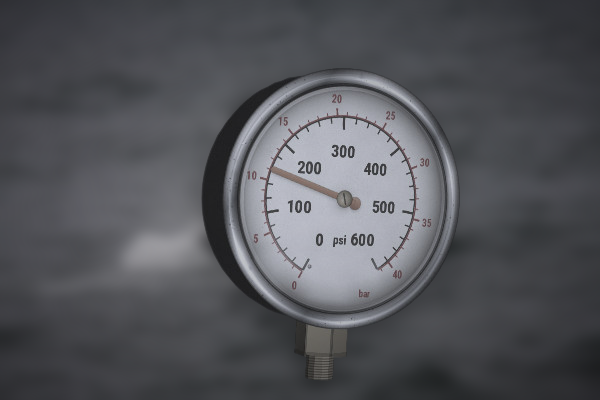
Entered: 160 psi
